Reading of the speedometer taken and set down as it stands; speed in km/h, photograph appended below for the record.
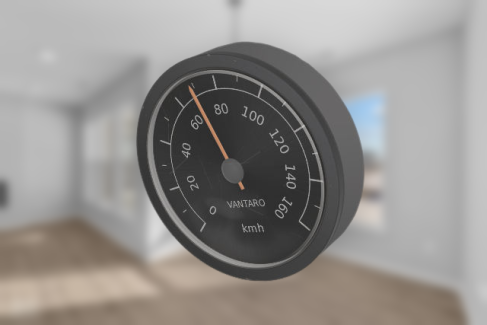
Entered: 70 km/h
